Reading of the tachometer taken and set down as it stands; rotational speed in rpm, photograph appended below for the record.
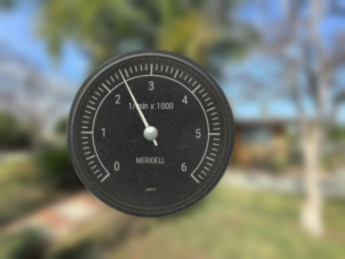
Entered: 2400 rpm
